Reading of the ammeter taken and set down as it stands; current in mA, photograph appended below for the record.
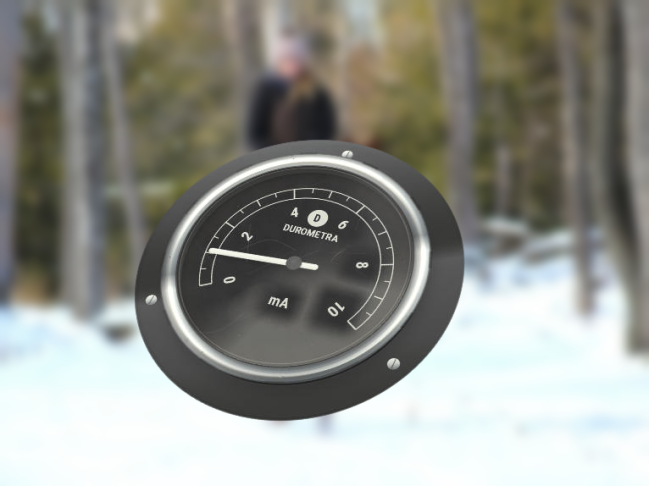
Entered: 1 mA
